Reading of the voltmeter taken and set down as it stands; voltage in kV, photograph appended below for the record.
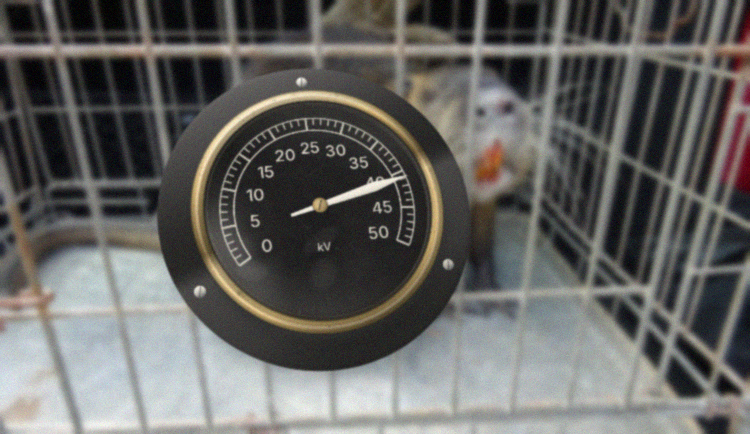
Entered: 41 kV
